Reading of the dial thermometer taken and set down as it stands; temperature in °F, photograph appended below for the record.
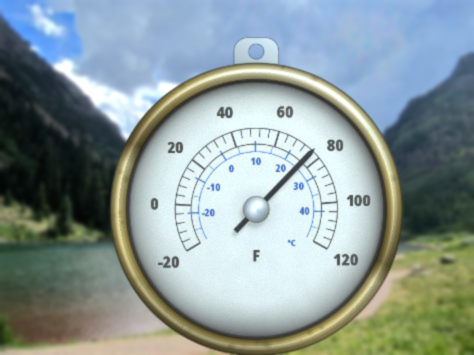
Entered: 76 °F
